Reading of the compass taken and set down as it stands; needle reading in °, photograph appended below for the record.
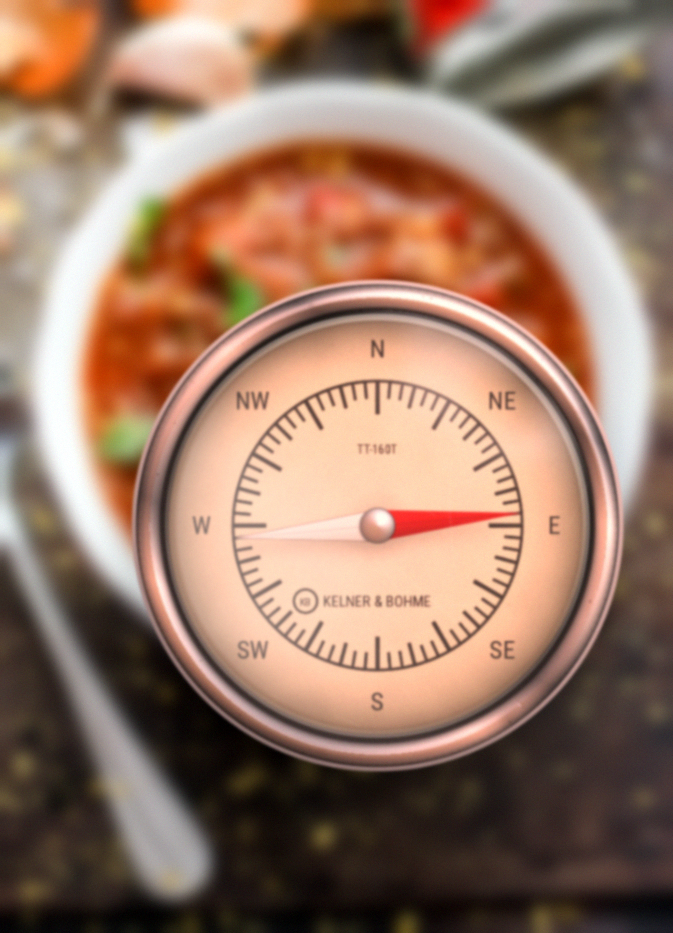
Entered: 85 °
